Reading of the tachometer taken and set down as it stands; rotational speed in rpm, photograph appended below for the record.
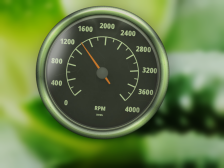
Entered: 1400 rpm
